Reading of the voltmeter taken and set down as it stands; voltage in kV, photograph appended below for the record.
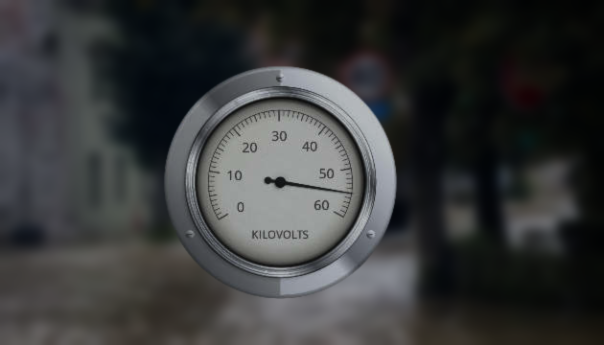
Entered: 55 kV
